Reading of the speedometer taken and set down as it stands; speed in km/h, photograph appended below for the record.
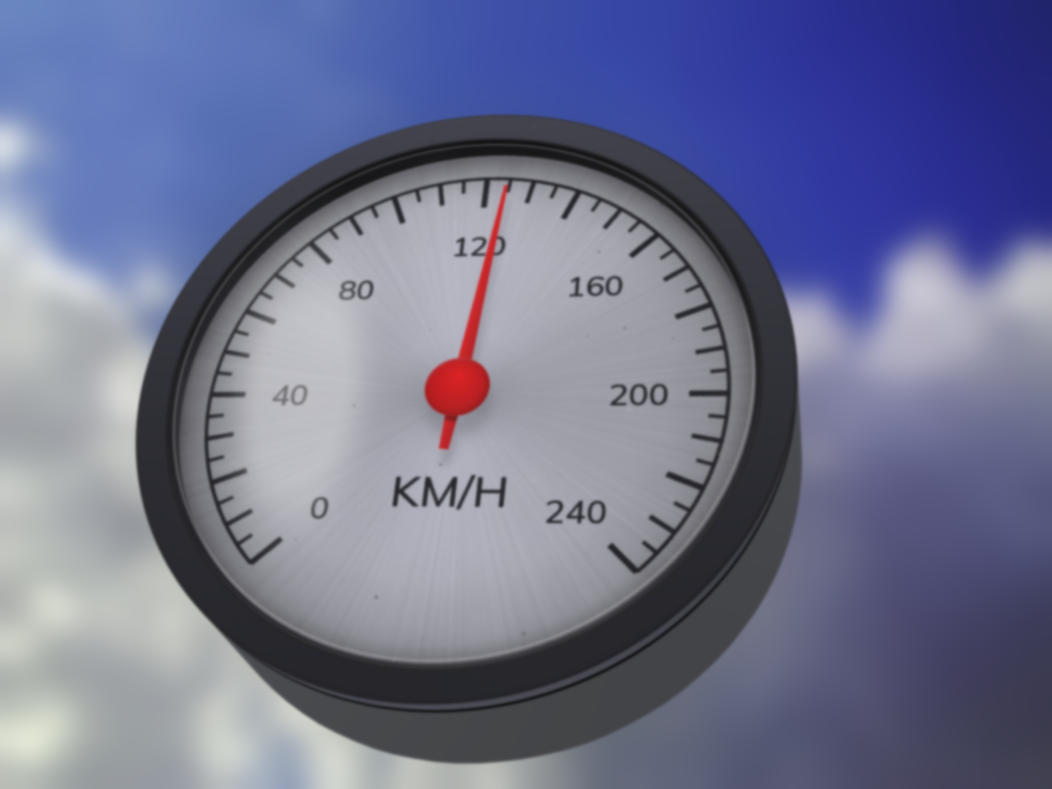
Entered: 125 km/h
